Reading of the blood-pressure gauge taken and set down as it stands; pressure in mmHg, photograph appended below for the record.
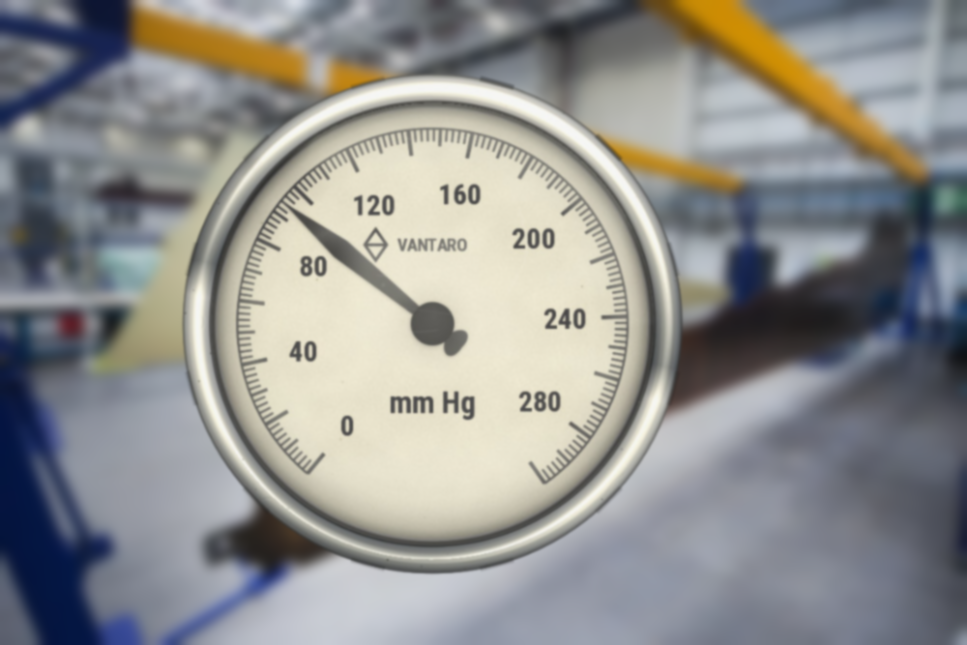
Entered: 94 mmHg
